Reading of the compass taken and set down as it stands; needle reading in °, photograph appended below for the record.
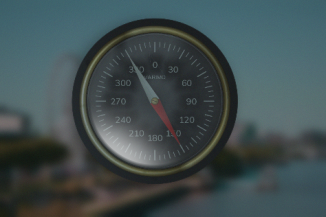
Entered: 150 °
